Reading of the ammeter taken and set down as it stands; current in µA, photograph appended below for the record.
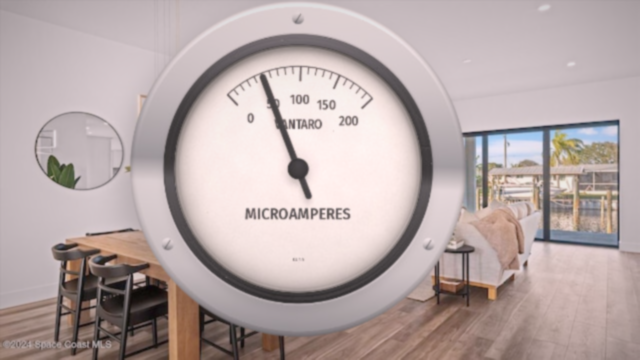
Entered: 50 µA
